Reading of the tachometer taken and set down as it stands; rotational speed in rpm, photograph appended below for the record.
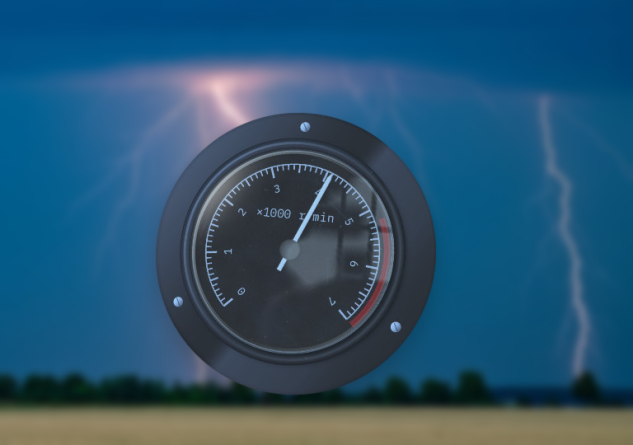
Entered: 4100 rpm
